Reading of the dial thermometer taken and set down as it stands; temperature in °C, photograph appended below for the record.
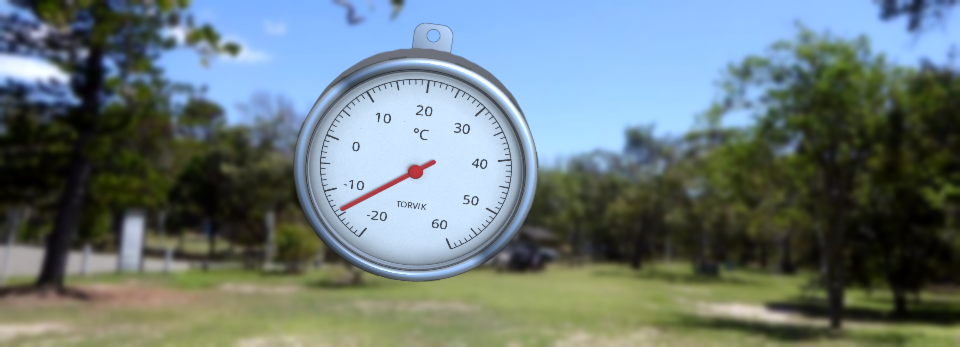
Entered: -14 °C
